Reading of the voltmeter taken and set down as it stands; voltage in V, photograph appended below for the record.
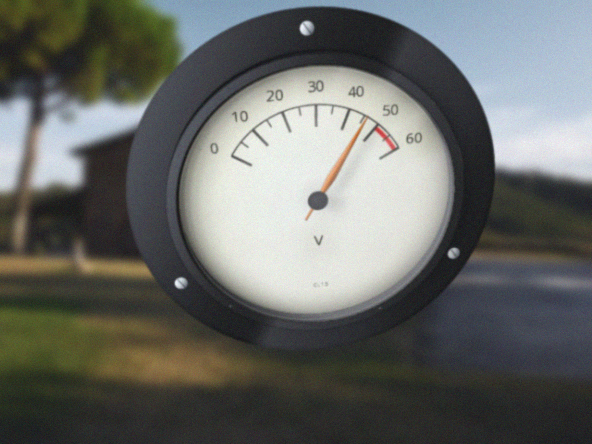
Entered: 45 V
